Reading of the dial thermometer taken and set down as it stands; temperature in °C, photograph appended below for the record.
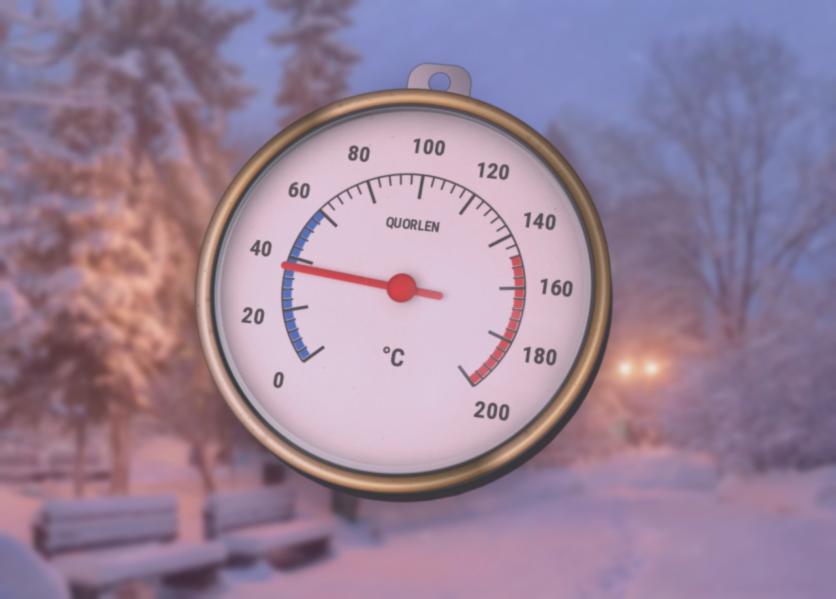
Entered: 36 °C
